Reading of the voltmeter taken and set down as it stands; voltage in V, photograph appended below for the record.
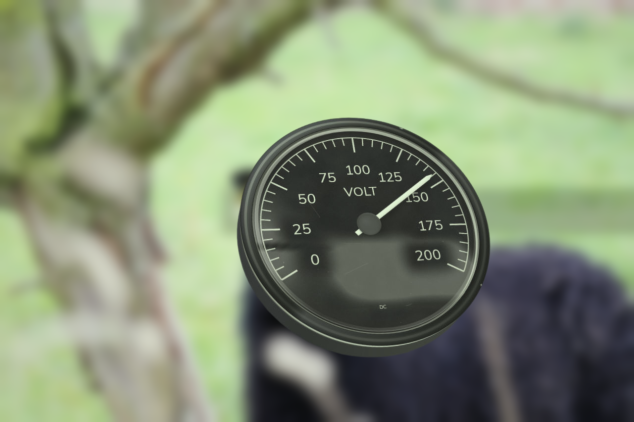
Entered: 145 V
